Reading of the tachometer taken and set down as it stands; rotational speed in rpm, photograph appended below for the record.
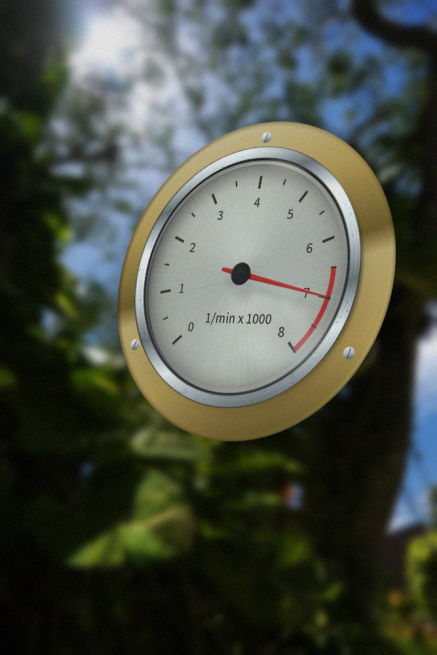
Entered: 7000 rpm
